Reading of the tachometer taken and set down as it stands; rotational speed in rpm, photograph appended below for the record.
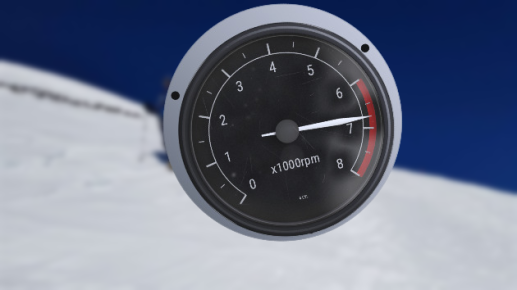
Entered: 6750 rpm
